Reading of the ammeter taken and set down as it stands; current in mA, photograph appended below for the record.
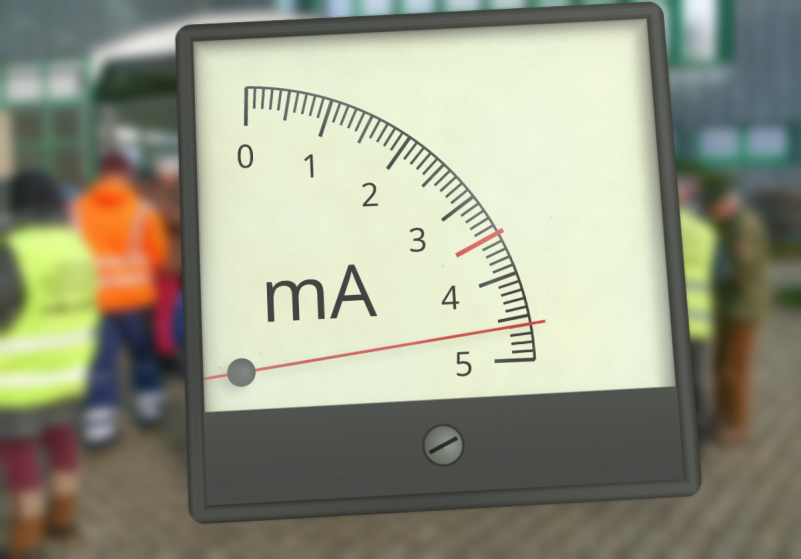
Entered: 4.6 mA
